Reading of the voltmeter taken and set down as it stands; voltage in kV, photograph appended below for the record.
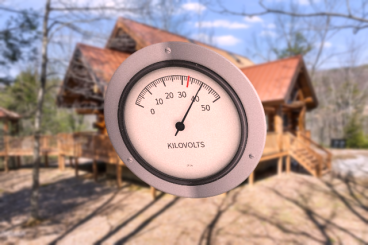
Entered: 40 kV
